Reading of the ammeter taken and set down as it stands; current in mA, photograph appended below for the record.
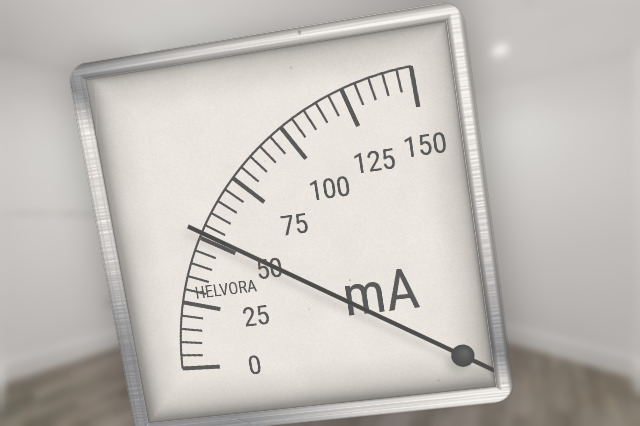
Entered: 52.5 mA
